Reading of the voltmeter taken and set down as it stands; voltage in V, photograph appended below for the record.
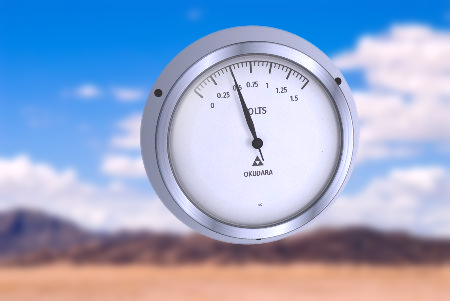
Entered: 0.5 V
